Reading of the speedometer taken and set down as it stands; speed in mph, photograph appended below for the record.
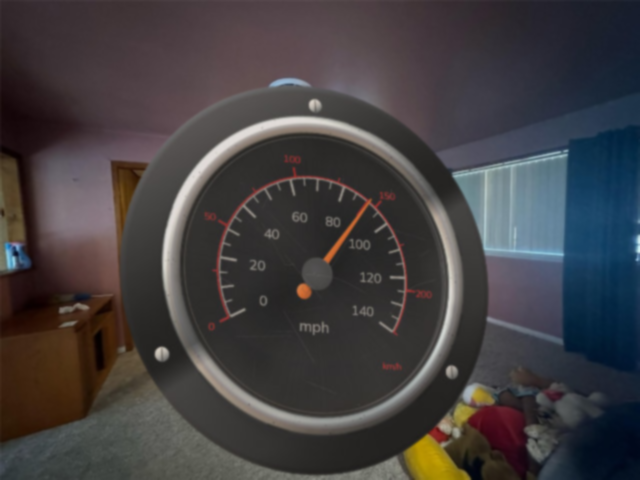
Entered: 90 mph
